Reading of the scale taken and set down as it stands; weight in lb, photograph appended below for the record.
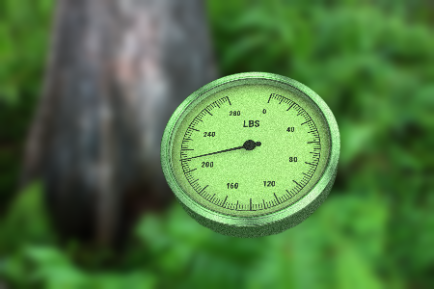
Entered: 210 lb
